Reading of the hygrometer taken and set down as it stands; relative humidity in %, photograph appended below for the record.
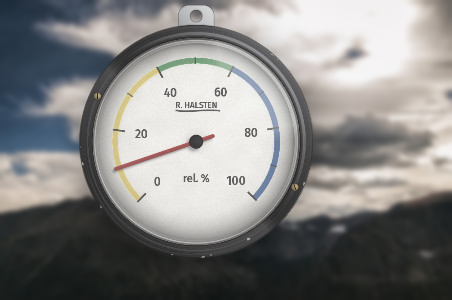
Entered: 10 %
